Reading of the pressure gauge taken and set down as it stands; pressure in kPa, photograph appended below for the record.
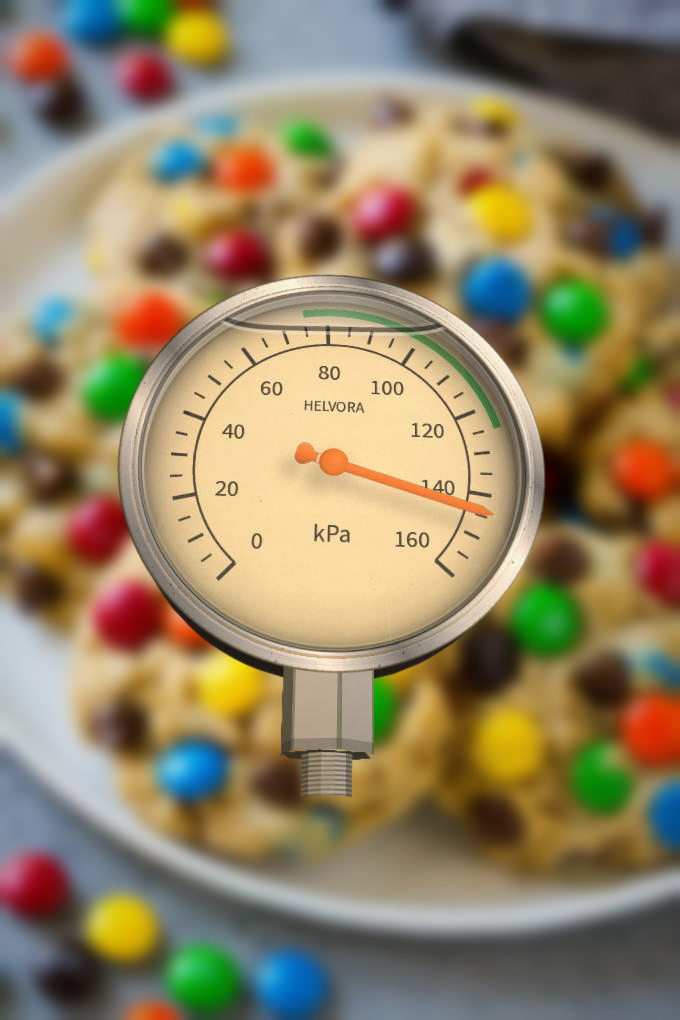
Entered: 145 kPa
